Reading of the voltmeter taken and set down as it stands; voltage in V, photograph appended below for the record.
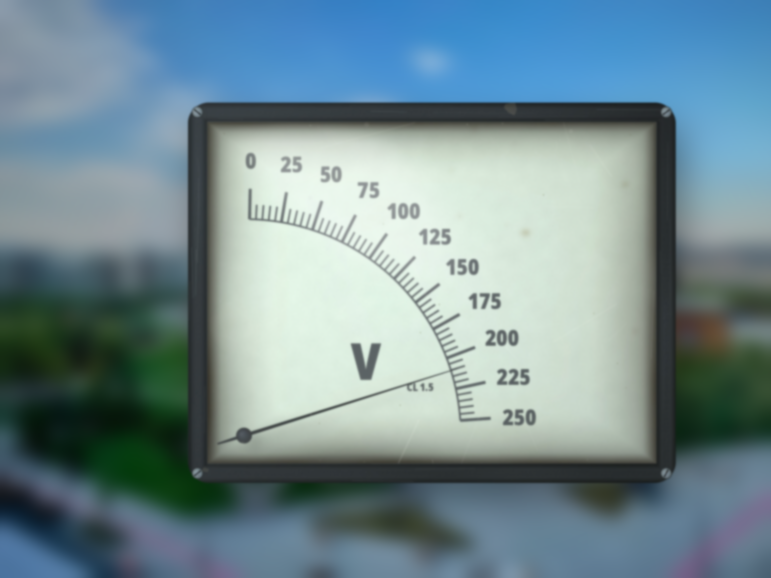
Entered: 210 V
